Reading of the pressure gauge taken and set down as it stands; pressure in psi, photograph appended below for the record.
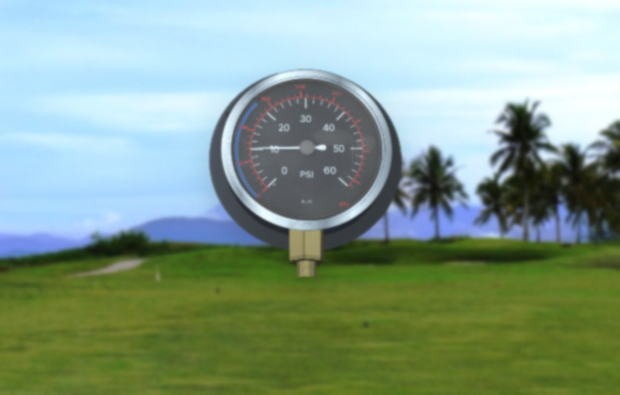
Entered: 10 psi
